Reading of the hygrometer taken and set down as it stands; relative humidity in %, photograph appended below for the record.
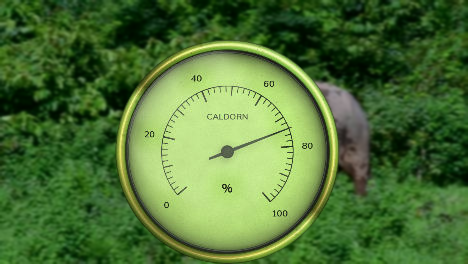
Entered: 74 %
